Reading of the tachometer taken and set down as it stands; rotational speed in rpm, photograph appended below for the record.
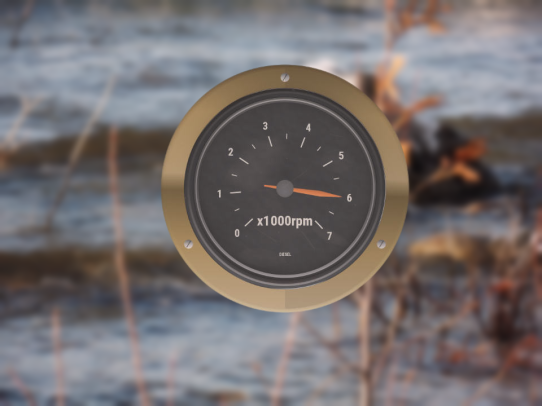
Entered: 6000 rpm
